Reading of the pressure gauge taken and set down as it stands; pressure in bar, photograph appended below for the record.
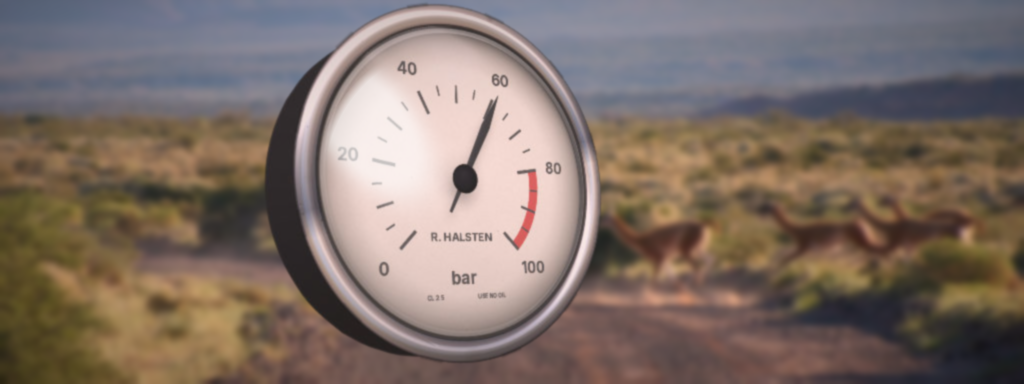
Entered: 60 bar
